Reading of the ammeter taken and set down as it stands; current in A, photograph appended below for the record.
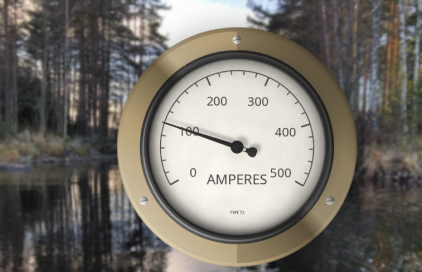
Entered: 100 A
